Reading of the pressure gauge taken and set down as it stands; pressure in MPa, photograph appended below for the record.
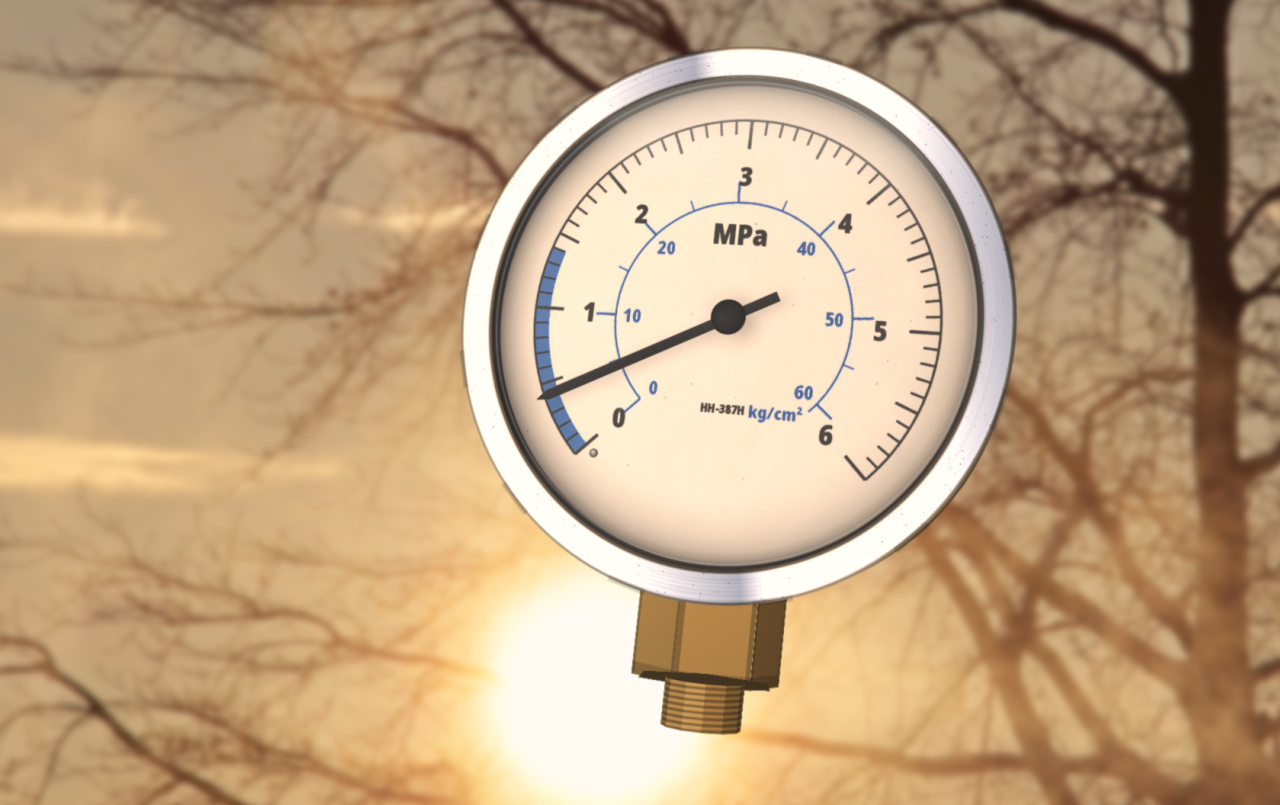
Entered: 0.4 MPa
